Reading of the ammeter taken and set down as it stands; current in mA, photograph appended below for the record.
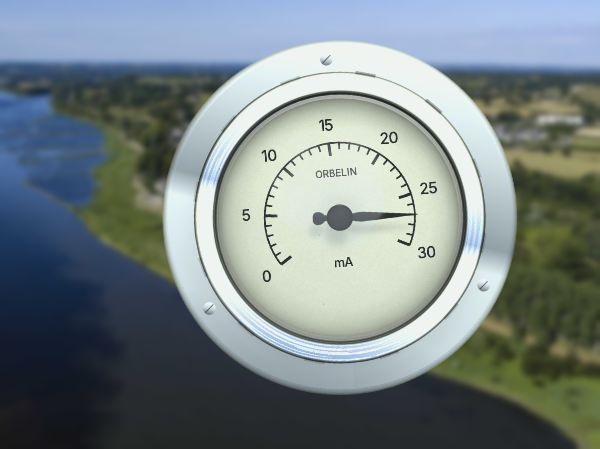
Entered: 27 mA
